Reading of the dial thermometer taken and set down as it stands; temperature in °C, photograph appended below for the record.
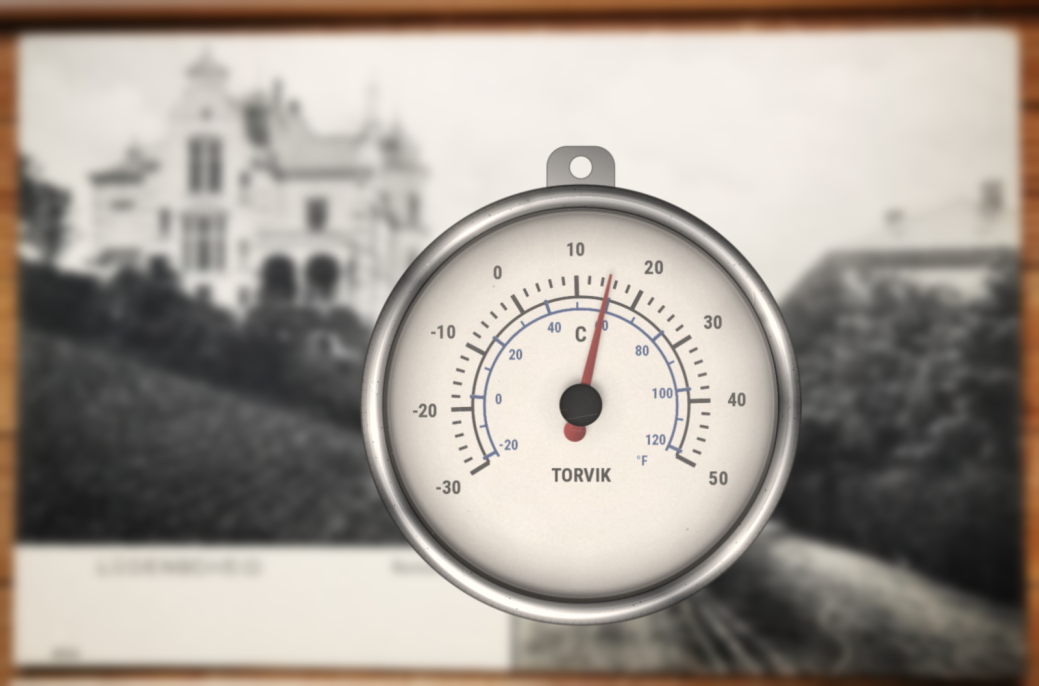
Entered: 15 °C
